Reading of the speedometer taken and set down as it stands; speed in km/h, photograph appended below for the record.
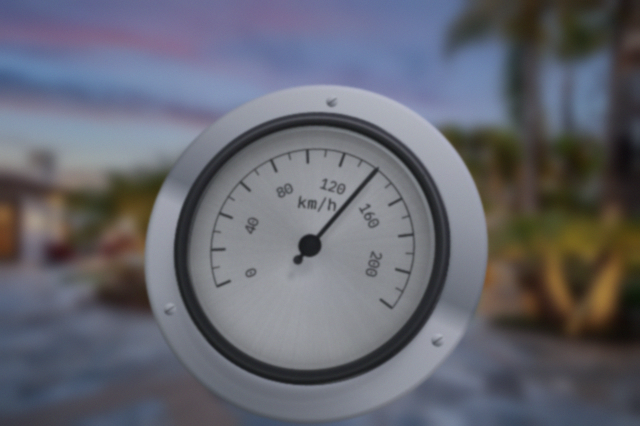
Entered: 140 km/h
